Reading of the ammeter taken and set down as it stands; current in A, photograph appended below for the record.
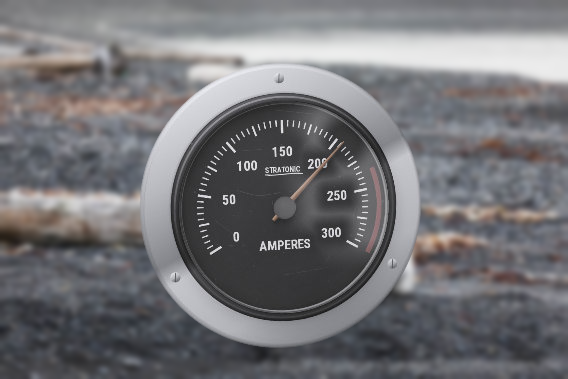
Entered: 205 A
